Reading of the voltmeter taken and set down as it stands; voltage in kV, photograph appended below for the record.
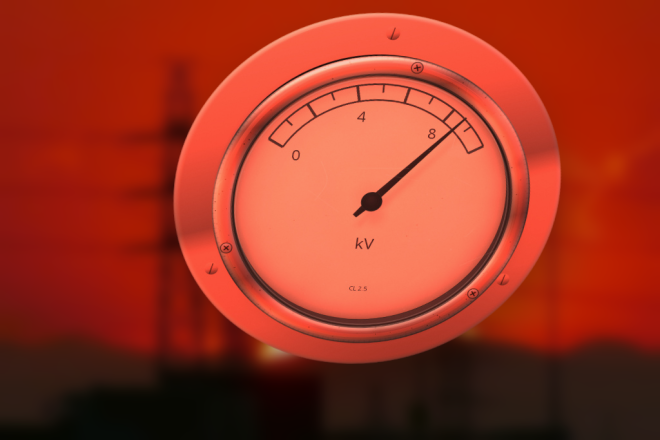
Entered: 8.5 kV
